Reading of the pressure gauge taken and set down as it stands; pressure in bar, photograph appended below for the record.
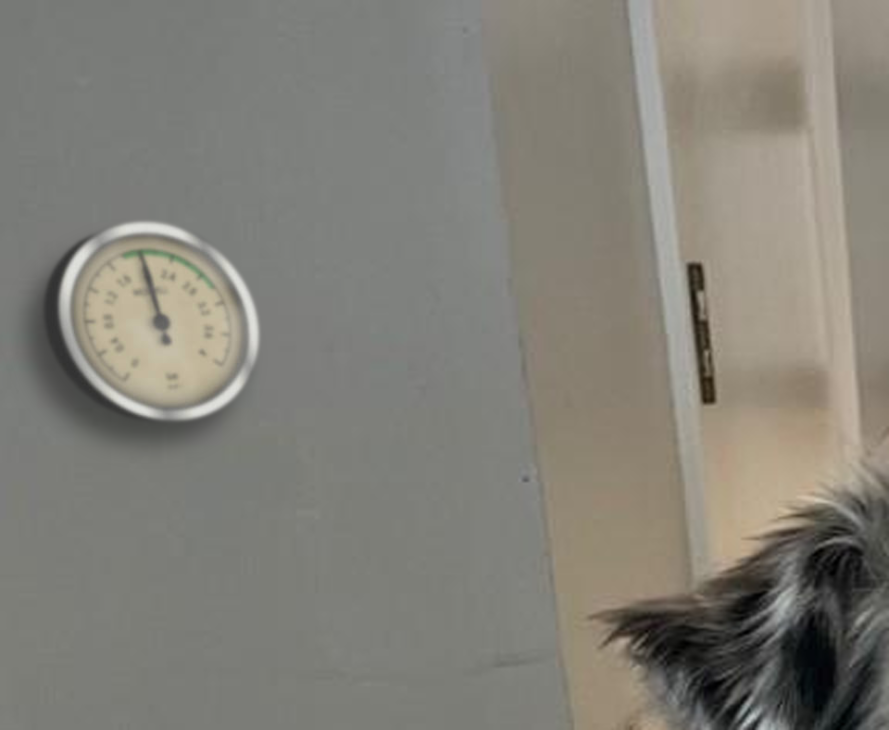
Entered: 2 bar
